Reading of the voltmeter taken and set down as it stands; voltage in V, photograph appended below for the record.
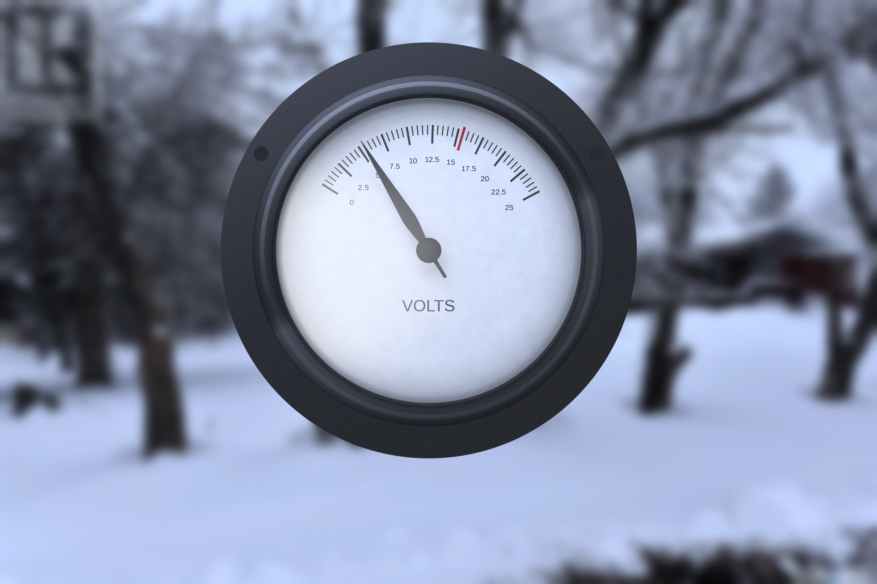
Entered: 5.5 V
